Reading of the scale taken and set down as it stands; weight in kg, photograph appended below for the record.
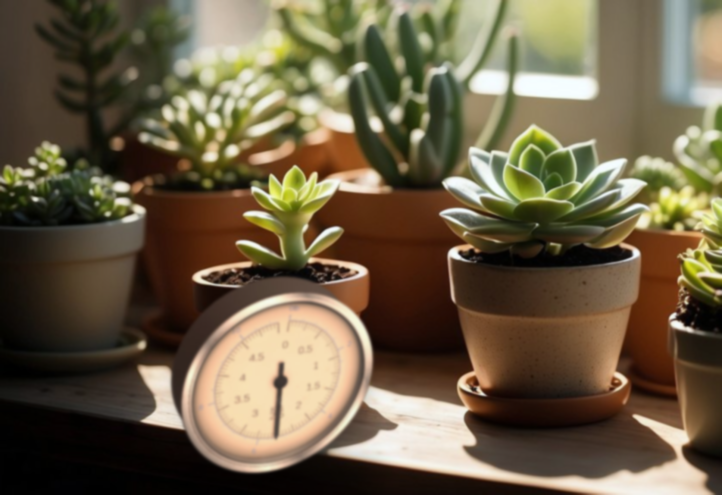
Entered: 2.5 kg
